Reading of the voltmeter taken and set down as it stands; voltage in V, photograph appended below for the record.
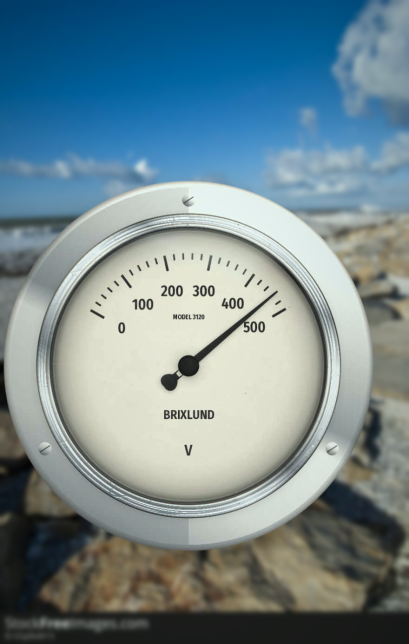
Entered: 460 V
